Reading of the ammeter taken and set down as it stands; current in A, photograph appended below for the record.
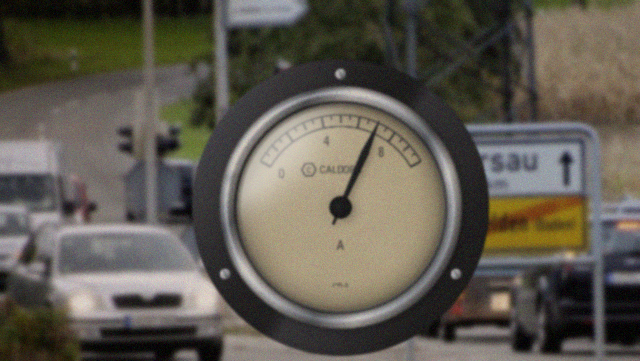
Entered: 7 A
